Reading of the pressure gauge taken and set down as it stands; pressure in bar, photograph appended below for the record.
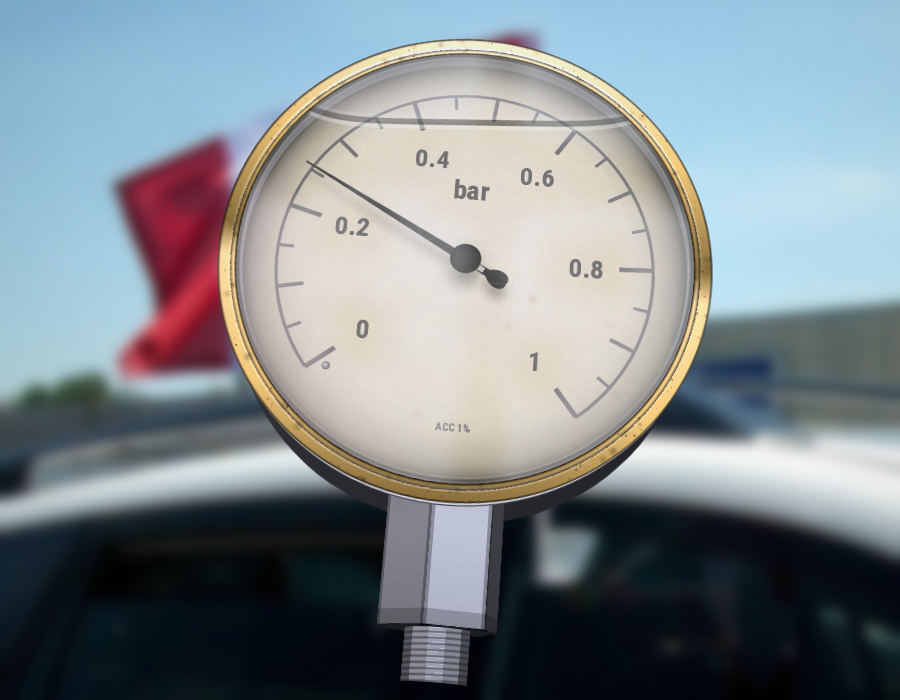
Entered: 0.25 bar
